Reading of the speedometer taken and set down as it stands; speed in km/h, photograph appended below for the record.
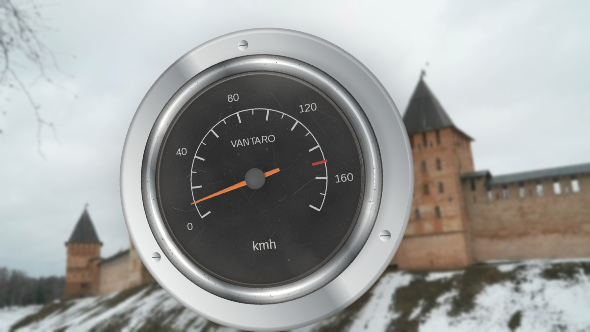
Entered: 10 km/h
